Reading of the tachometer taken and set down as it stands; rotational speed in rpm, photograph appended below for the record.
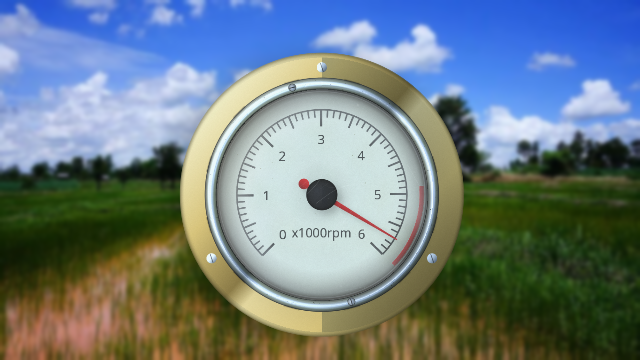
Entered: 5700 rpm
